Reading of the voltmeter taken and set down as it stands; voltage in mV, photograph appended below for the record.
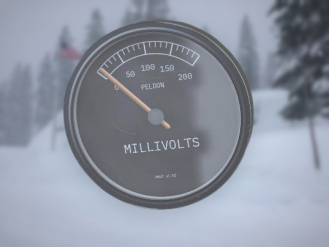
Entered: 10 mV
